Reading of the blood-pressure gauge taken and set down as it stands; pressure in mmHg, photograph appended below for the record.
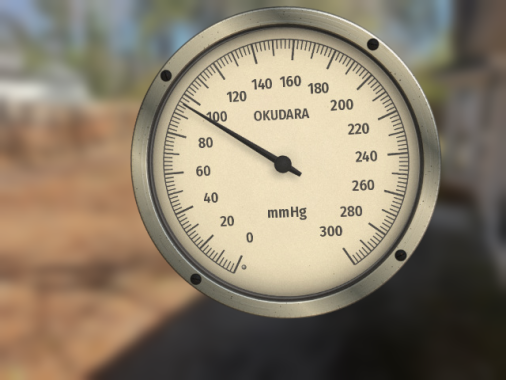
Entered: 96 mmHg
